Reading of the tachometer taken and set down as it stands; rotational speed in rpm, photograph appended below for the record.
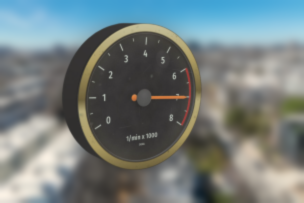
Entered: 7000 rpm
